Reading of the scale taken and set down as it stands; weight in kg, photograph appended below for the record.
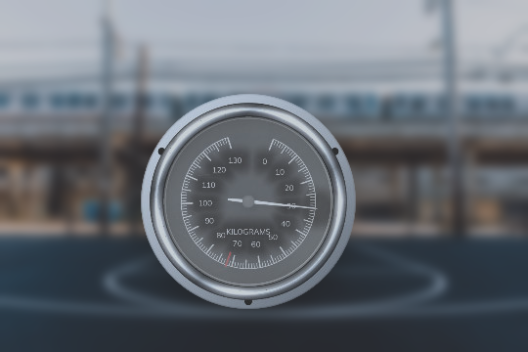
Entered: 30 kg
